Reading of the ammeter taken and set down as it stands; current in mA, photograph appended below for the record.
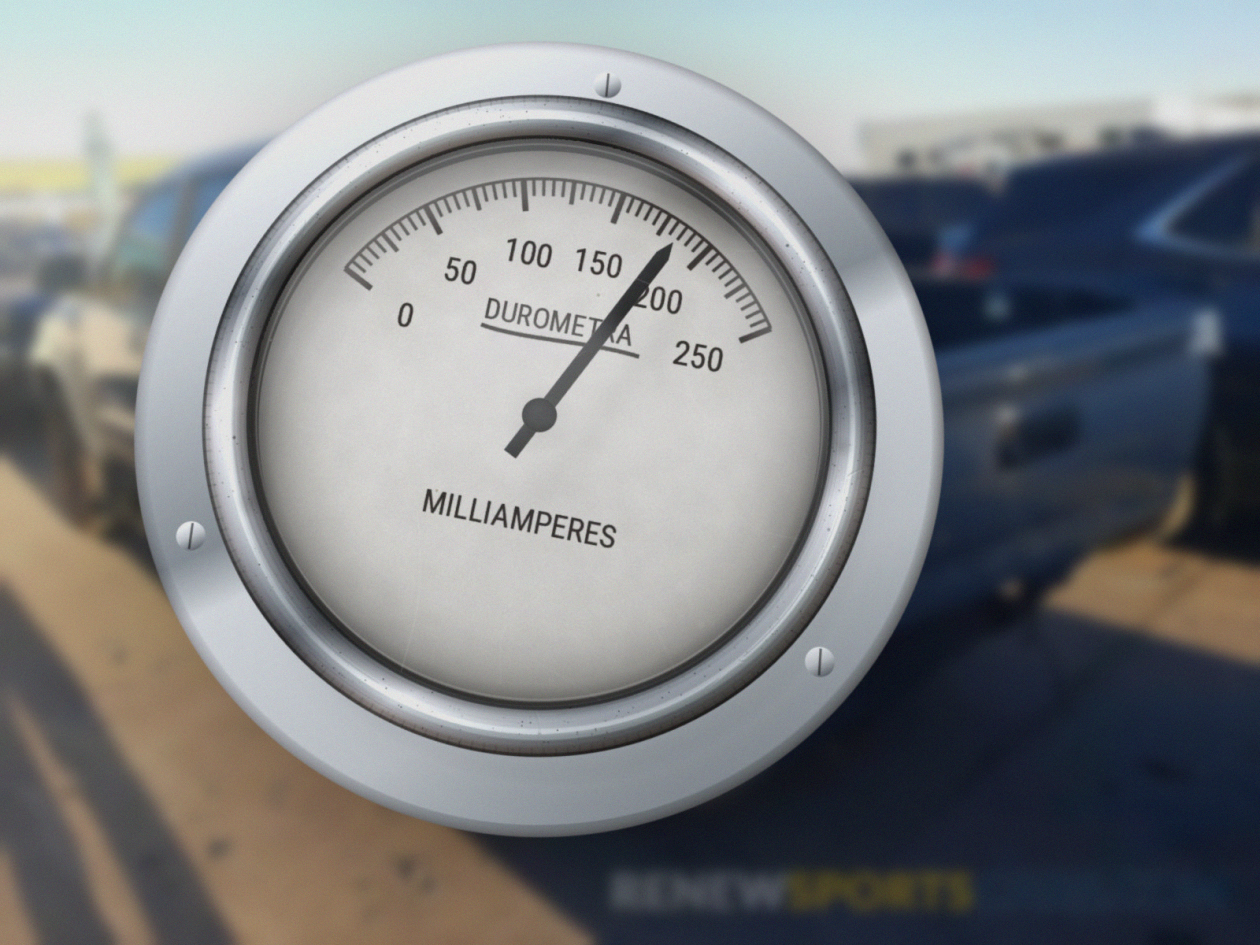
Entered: 185 mA
